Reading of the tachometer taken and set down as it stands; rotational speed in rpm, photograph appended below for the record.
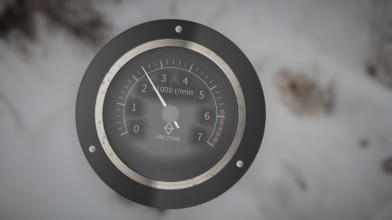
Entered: 2400 rpm
